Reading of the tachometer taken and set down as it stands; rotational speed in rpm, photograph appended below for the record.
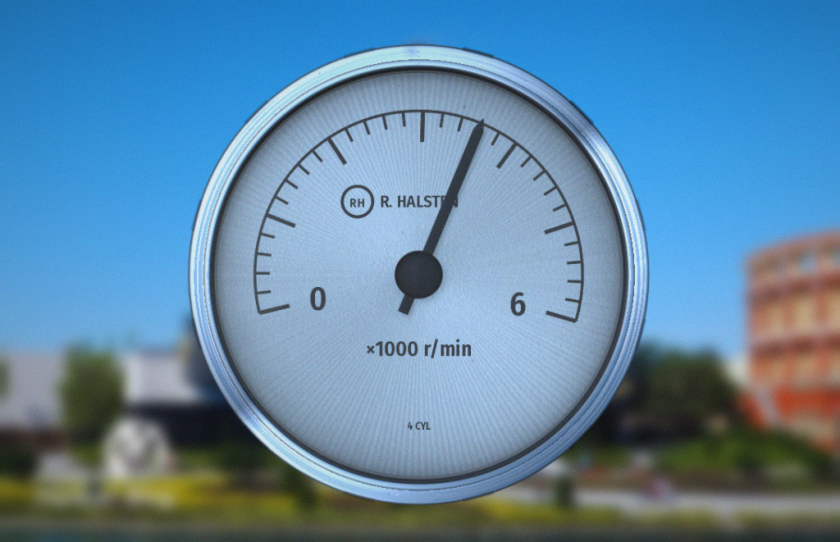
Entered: 3600 rpm
